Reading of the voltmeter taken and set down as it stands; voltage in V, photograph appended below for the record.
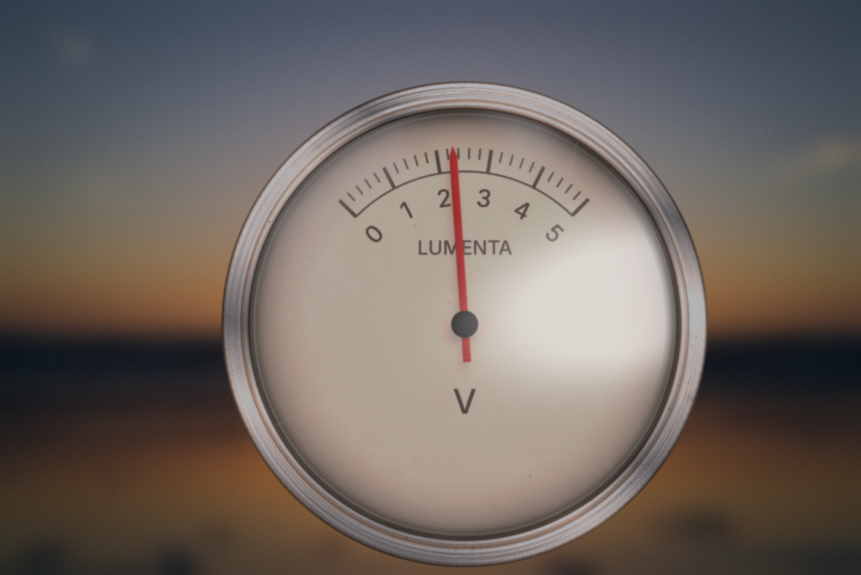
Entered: 2.3 V
